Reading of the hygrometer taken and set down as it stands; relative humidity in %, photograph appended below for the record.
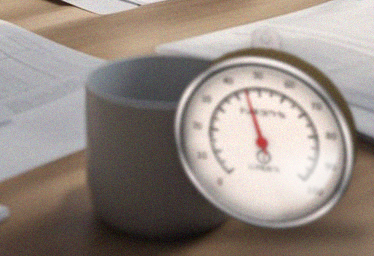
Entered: 45 %
